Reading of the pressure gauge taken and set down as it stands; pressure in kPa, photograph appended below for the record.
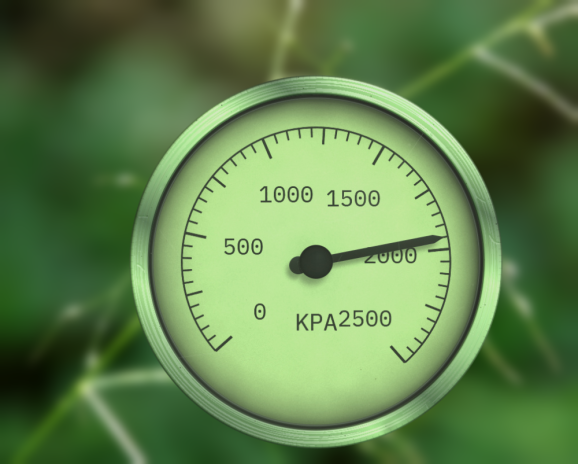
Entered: 1950 kPa
